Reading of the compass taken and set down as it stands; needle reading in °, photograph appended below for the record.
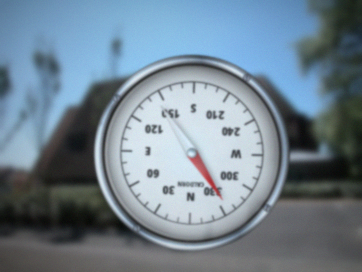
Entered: 325 °
